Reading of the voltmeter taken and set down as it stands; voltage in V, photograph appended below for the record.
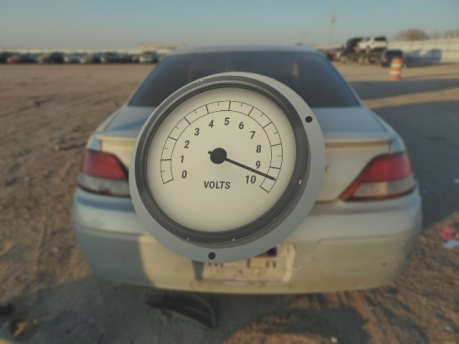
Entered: 9.5 V
